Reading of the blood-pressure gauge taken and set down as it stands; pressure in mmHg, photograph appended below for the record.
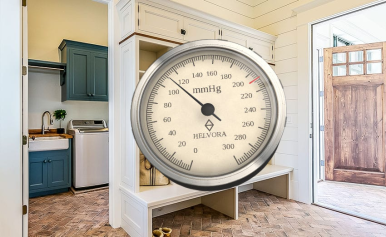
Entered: 110 mmHg
